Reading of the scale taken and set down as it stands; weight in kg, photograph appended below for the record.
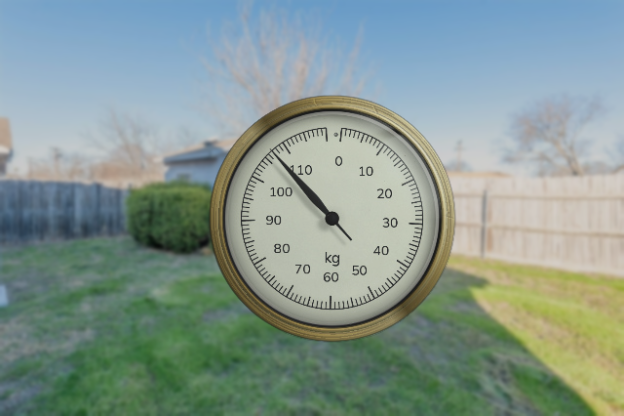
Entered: 107 kg
